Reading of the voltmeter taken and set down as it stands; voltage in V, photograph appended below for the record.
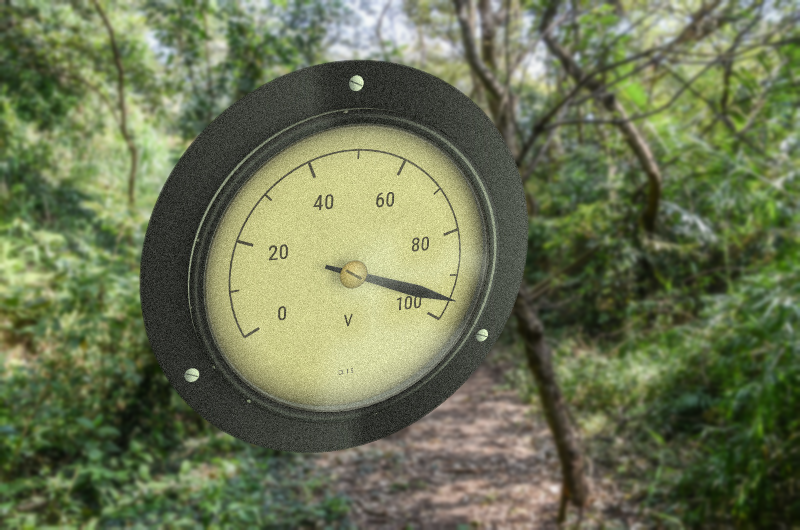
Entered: 95 V
